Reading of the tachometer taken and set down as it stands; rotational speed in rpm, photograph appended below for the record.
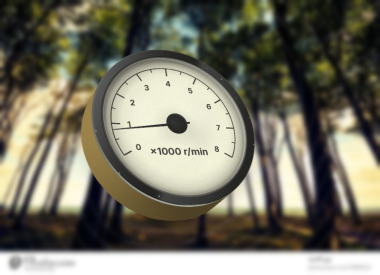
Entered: 750 rpm
